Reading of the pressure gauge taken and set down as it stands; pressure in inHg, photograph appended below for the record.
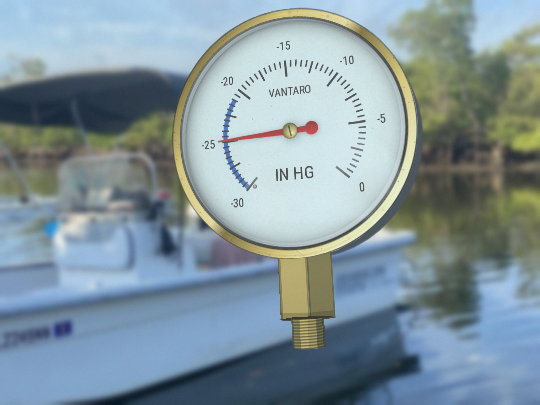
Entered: -25 inHg
